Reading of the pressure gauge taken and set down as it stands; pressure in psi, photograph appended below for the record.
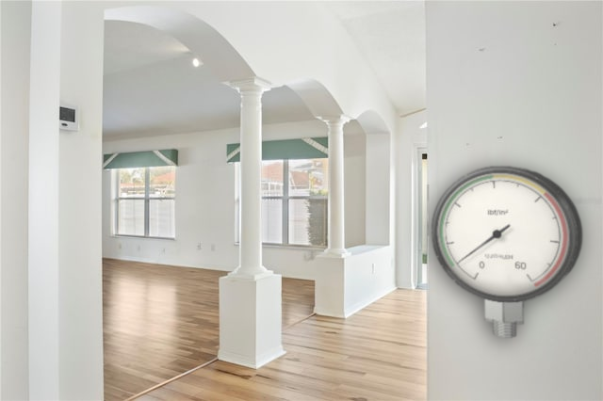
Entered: 5 psi
